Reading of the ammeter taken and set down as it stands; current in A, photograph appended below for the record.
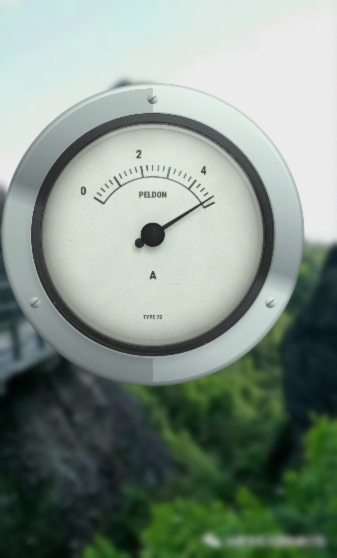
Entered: 4.8 A
